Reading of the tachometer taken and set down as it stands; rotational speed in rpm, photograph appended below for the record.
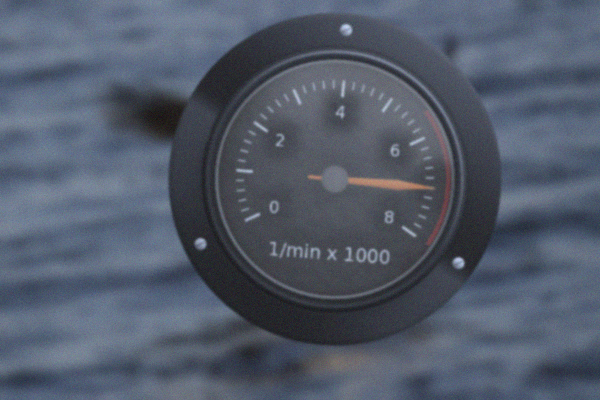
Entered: 7000 rpm
